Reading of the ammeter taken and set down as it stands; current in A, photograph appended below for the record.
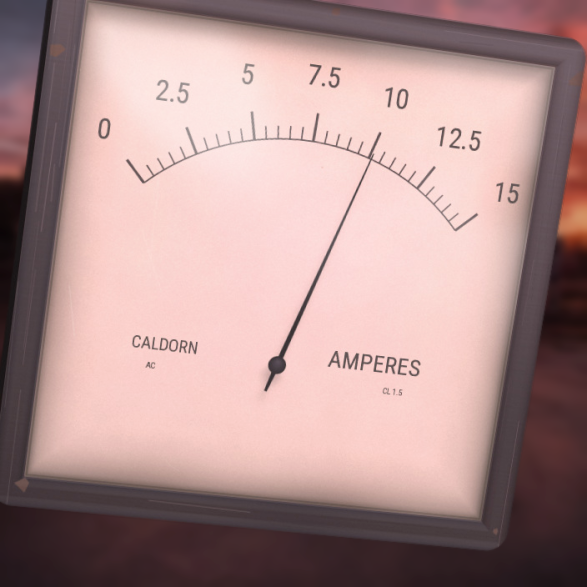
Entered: 10 A
